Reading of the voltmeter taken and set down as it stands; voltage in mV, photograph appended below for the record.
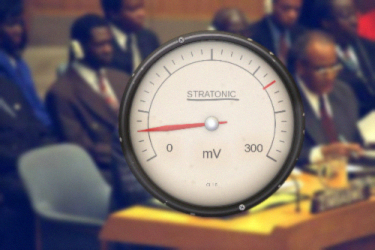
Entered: 30 mV
